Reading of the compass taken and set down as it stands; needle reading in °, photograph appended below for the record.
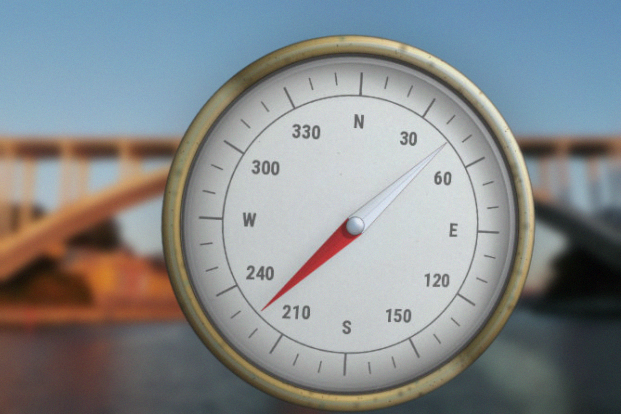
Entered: 225 °
